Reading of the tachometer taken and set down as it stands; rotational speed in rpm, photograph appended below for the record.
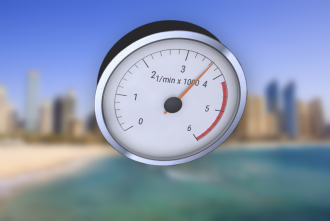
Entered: 3600 rpm
